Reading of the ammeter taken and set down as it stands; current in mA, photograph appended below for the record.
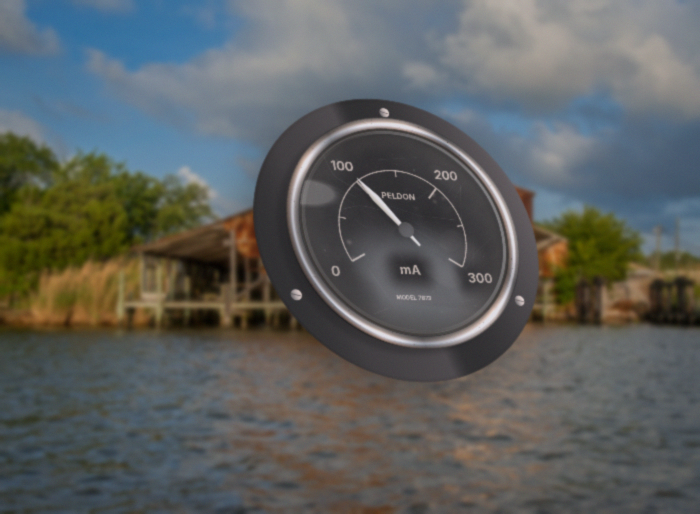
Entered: 100 mA
